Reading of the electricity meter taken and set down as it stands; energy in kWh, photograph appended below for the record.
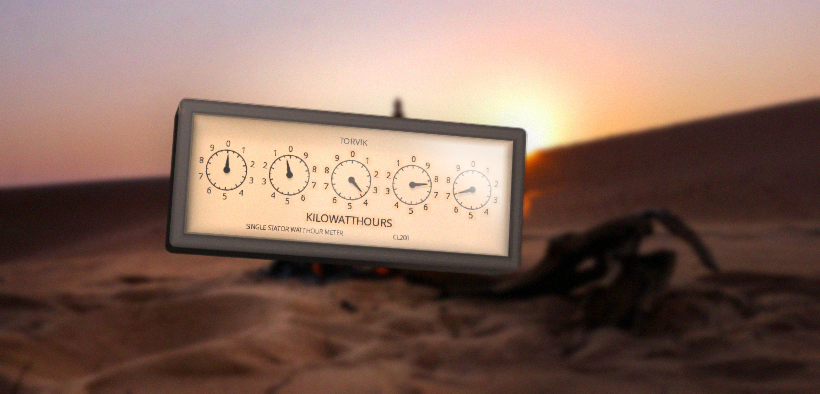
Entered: 377 kWh
